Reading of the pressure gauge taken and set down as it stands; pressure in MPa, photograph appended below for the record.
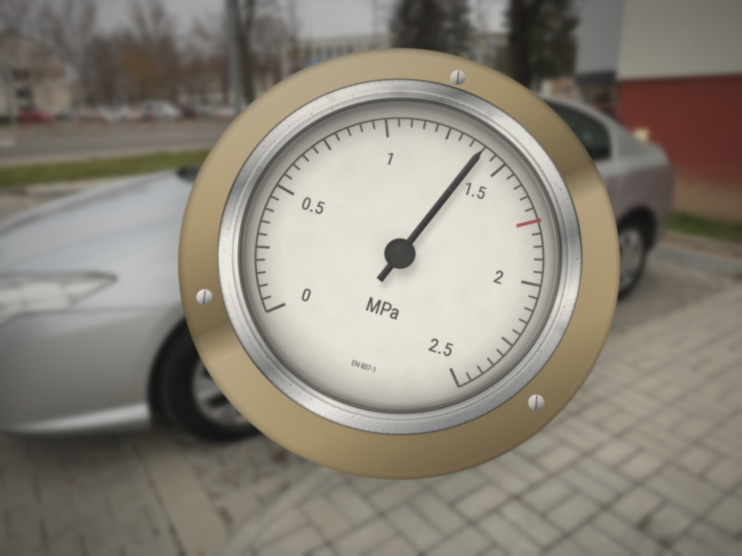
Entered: 1.4 MPa
